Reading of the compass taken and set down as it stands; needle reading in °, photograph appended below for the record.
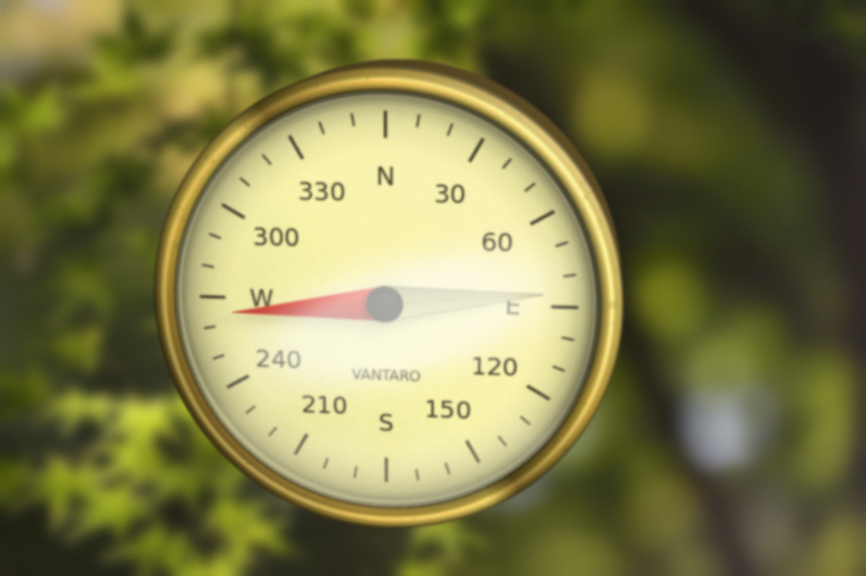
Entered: 265 °
